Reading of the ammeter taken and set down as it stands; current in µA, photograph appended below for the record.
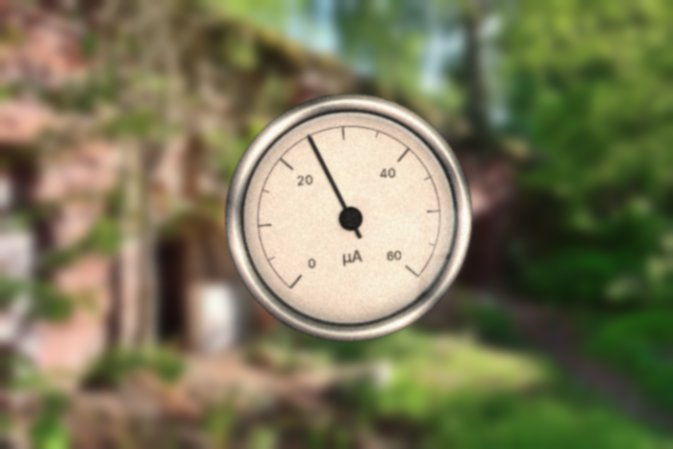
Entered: 25 µA
